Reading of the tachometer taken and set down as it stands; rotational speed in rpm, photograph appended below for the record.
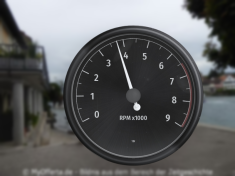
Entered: 3750 rpm
